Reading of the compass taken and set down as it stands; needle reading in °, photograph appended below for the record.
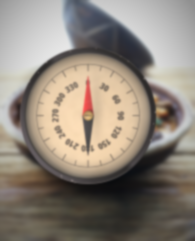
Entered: 0 °
